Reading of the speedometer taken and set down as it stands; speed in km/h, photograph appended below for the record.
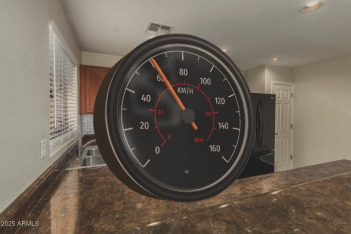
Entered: 60 km/h
